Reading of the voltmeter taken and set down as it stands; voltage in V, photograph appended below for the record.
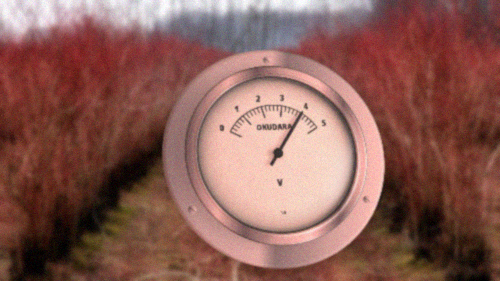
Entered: 4 V
